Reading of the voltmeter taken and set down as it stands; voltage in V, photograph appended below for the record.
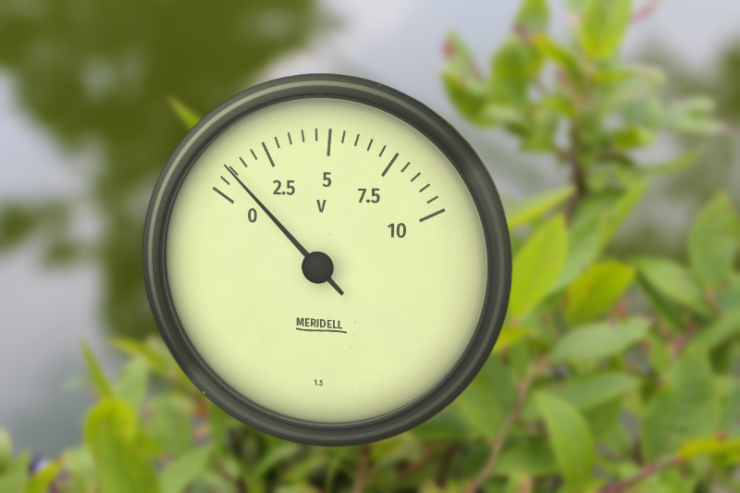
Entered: 1 V
